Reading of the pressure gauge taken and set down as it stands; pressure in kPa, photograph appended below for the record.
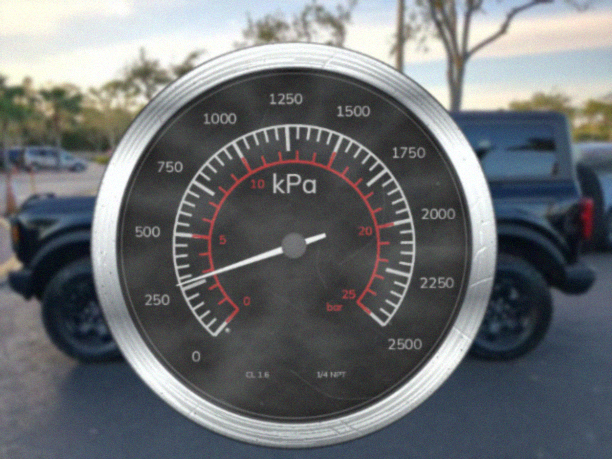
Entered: 275 kPa
